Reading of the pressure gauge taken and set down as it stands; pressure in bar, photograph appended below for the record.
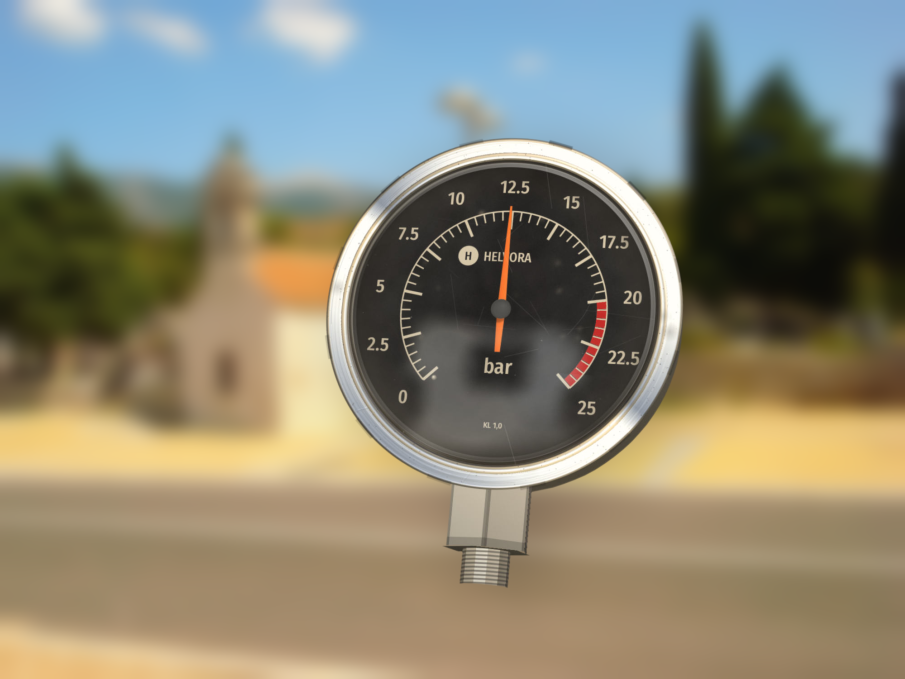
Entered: 12.5 bar
